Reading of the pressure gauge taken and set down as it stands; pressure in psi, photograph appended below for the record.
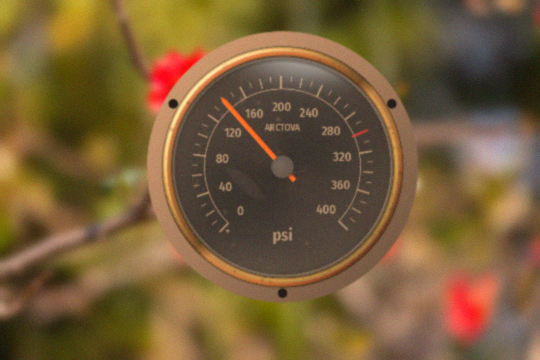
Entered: 140 psi
